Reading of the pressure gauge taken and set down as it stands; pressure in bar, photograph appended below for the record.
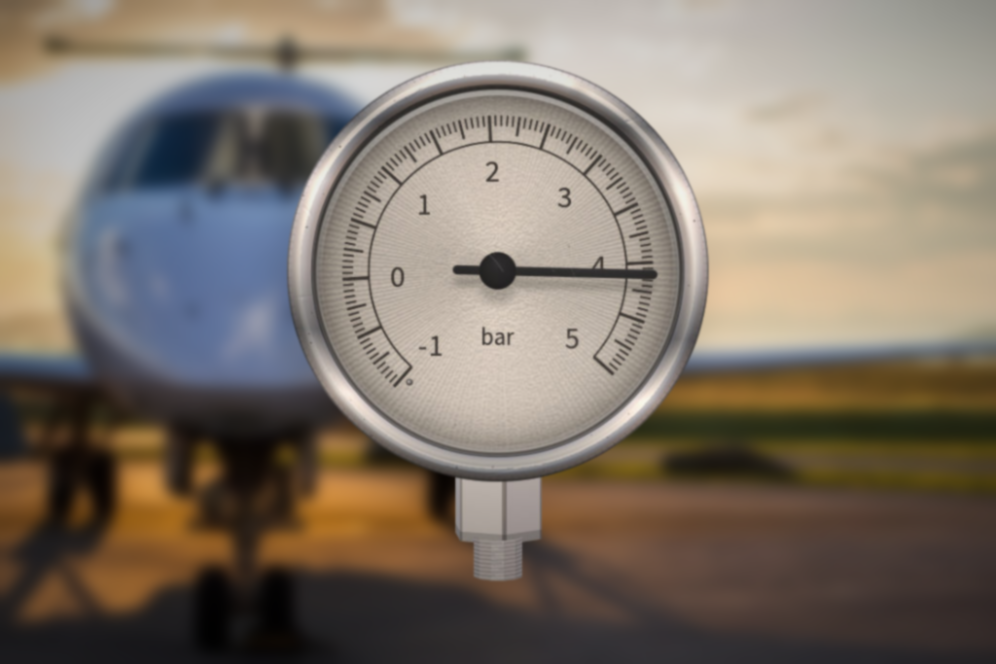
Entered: 4.1 bar
